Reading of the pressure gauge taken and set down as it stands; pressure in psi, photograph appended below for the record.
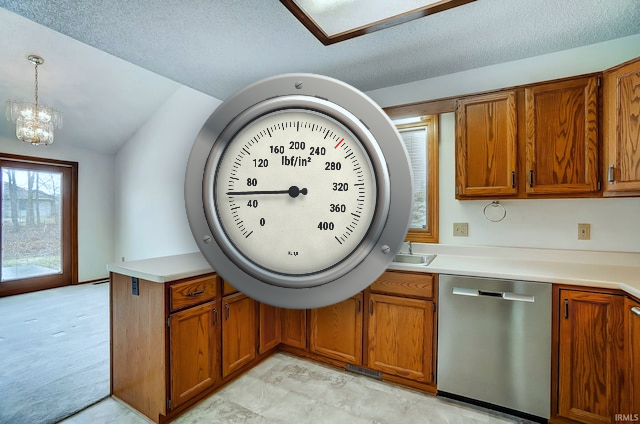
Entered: 60 psi
